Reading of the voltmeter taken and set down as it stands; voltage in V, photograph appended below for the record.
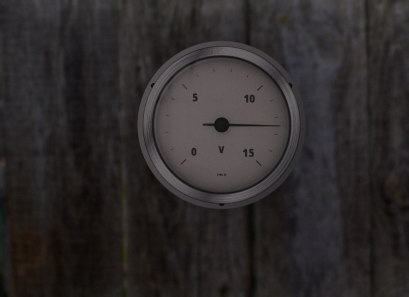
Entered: 12.5 V
